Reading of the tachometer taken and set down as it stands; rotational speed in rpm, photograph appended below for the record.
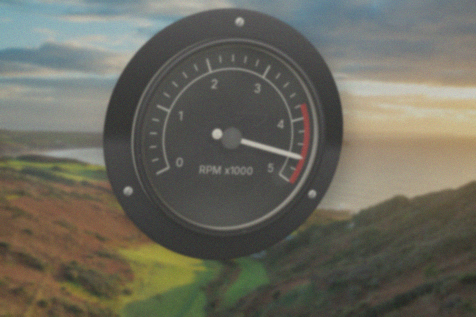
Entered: 4600 rpm
